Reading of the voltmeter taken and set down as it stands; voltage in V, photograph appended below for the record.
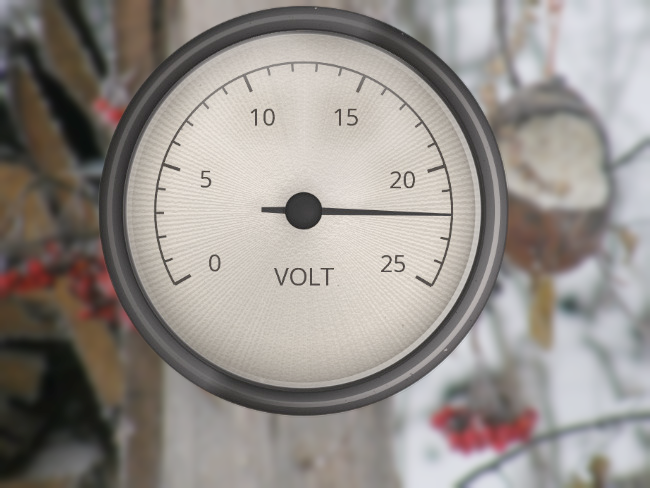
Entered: 22 V
